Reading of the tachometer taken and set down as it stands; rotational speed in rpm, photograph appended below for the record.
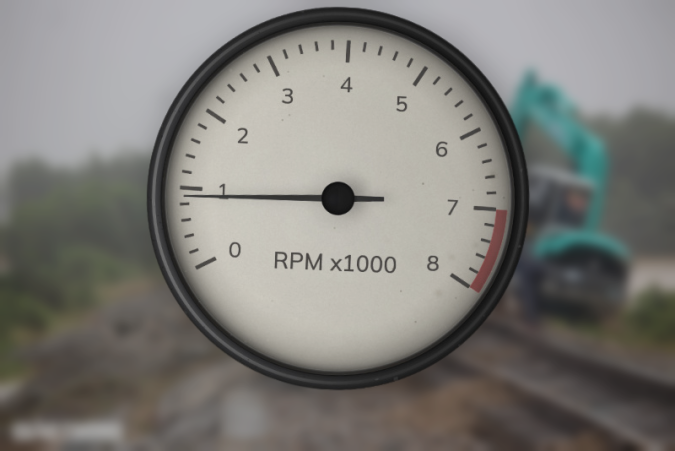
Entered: 900 rpm
